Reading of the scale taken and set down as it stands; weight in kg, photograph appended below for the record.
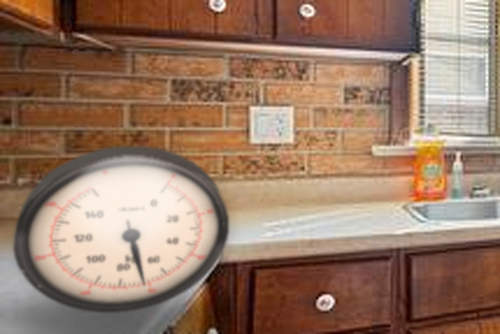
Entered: 70 kg
